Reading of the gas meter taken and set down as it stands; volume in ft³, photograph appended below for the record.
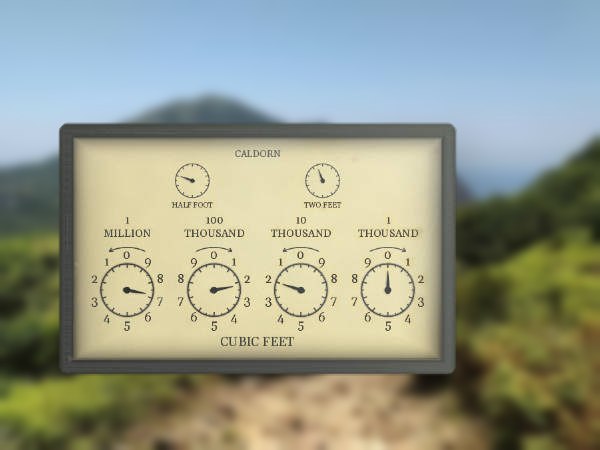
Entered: 722000 ft³
